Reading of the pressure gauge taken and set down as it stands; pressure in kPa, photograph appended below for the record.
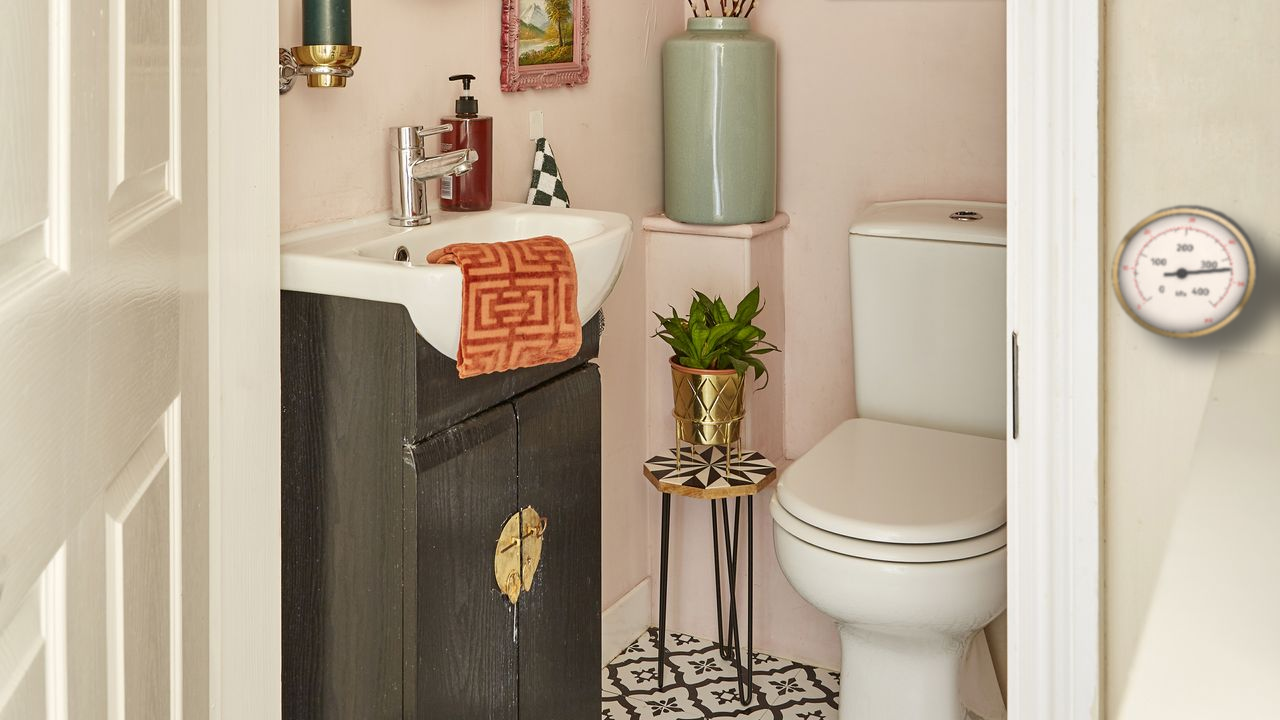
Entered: 320 kPa
